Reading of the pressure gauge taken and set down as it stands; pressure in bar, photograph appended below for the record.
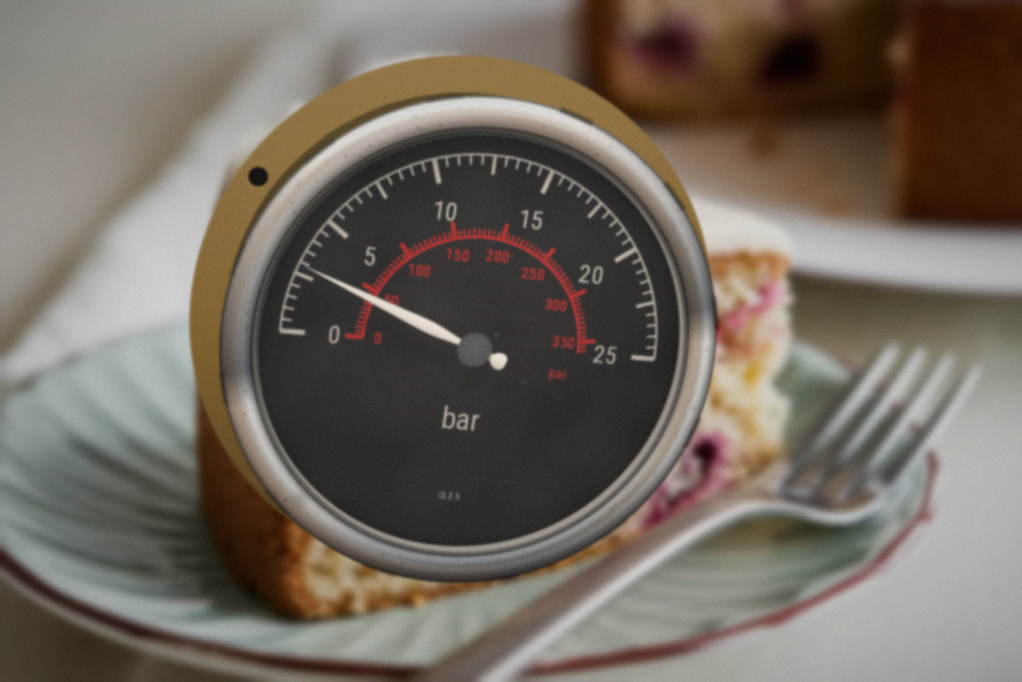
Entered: 3 bar
